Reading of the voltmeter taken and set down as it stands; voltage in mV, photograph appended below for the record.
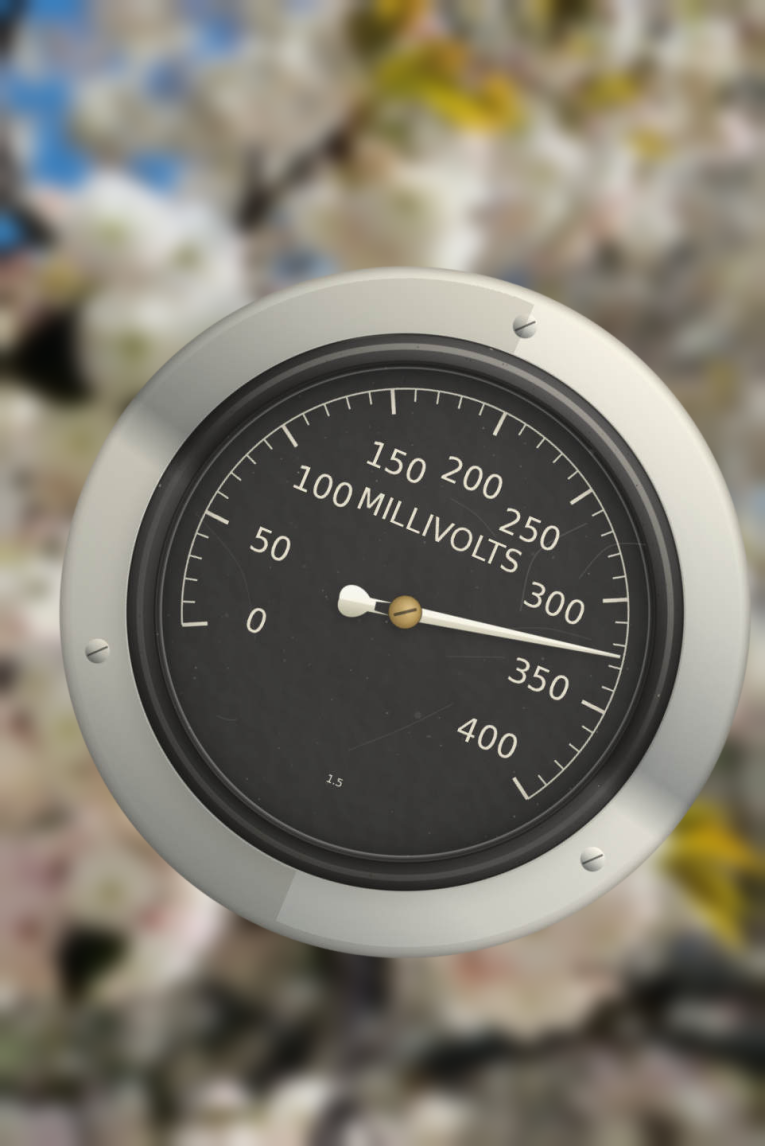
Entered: 325 mV
